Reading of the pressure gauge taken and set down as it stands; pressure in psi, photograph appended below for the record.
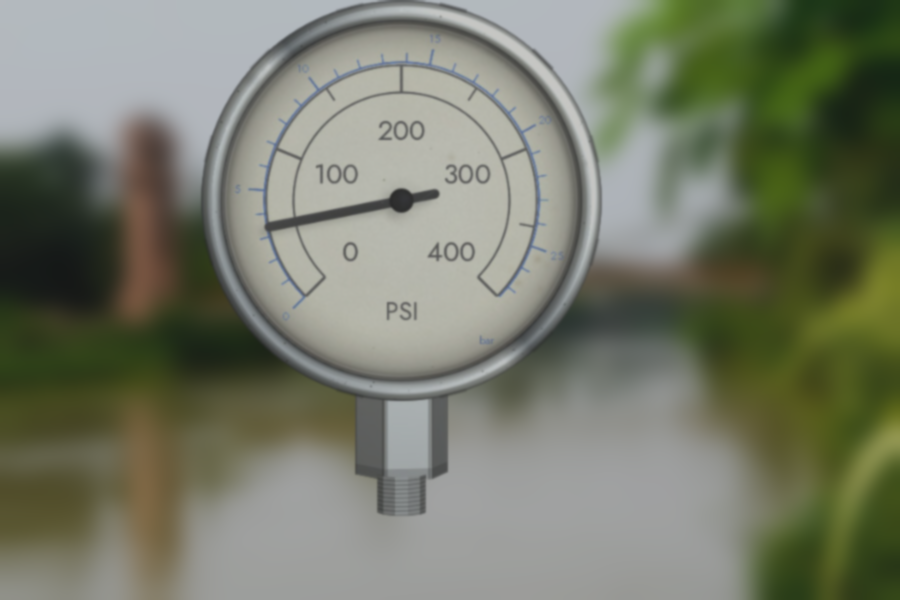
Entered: 50 psi
